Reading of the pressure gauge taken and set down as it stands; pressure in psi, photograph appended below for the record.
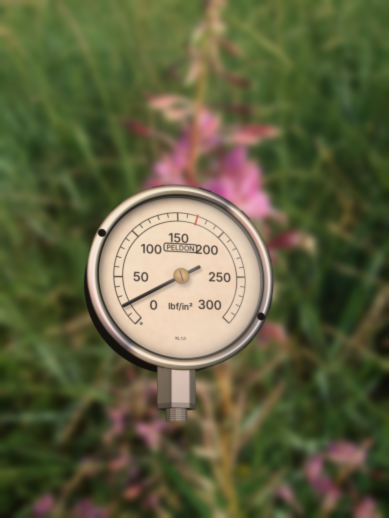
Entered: 20 psi
